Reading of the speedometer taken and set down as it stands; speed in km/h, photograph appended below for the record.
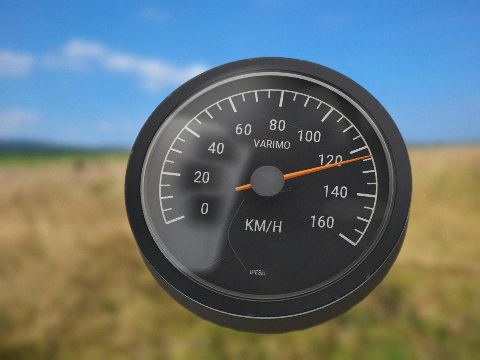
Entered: 125 km/h
